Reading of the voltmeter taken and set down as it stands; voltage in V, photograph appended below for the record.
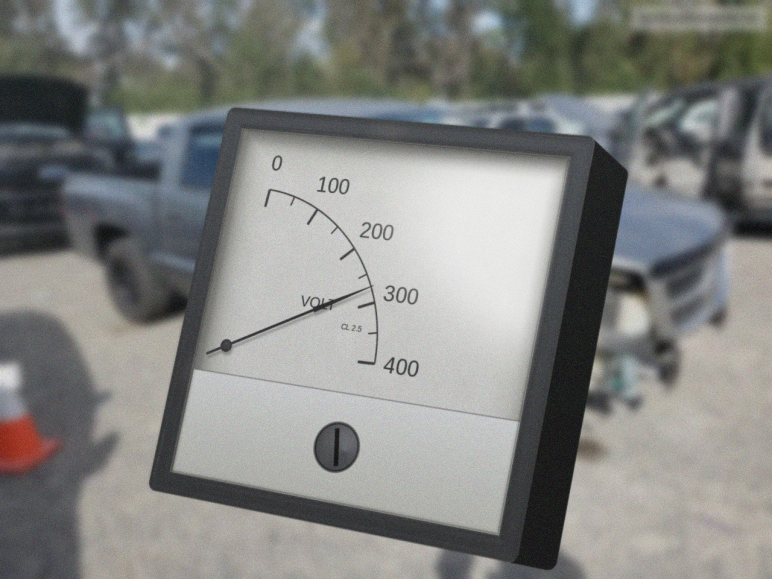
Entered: 275 V
